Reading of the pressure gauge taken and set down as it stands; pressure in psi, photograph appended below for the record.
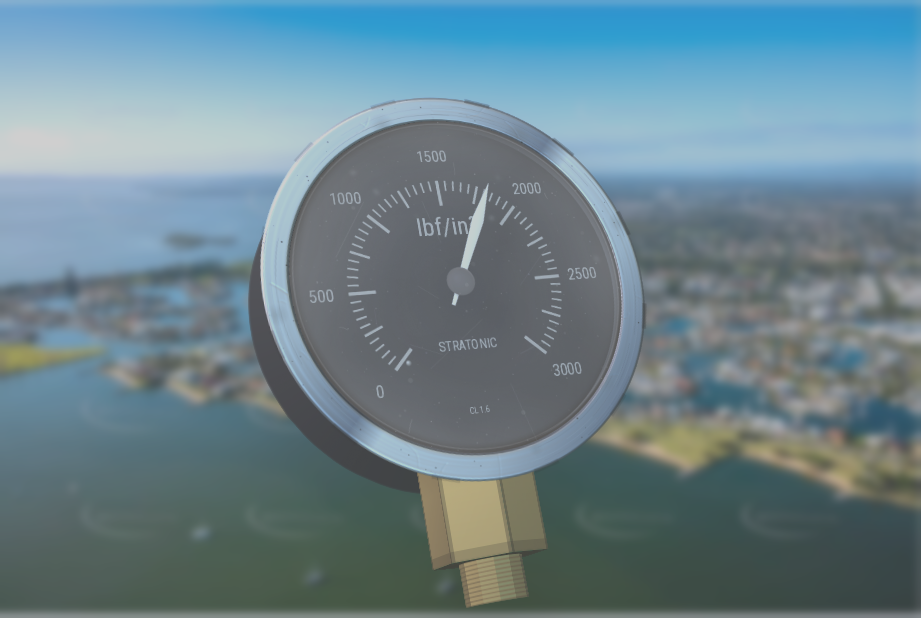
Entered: 1800 psi
